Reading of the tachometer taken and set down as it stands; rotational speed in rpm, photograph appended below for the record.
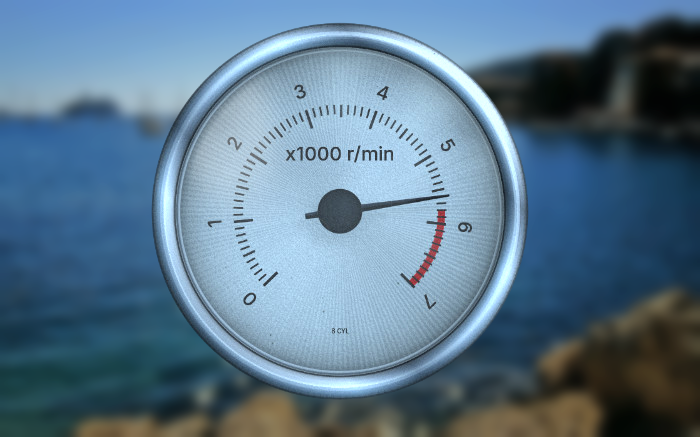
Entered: 5600 rpm
